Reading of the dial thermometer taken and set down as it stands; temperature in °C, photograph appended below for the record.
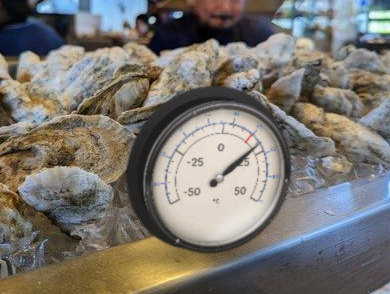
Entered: 20 °C
